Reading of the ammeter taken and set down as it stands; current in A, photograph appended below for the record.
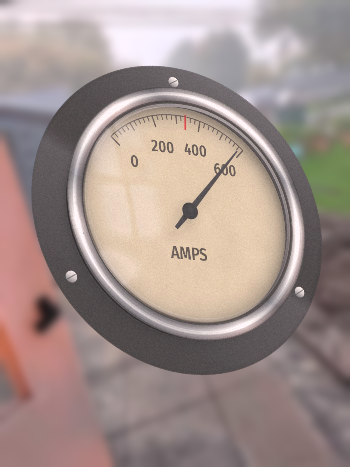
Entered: 580 A
